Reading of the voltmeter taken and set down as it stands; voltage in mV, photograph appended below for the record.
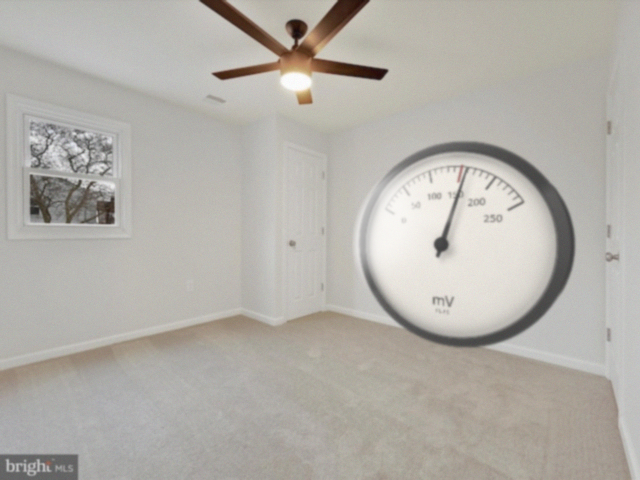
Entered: 160 mV
